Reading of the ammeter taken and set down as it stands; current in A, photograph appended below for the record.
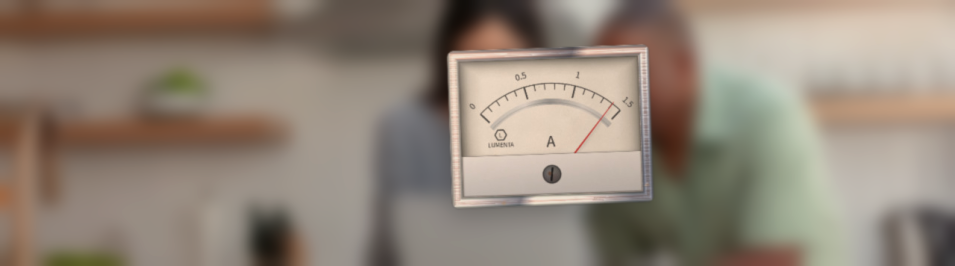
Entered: 1.4 A
